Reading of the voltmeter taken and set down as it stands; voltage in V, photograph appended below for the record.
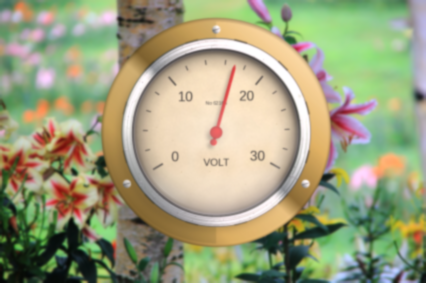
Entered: 17 V
